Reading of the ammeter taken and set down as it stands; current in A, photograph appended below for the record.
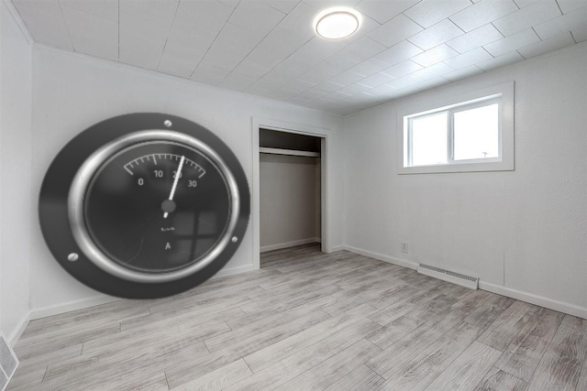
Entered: 20 A
